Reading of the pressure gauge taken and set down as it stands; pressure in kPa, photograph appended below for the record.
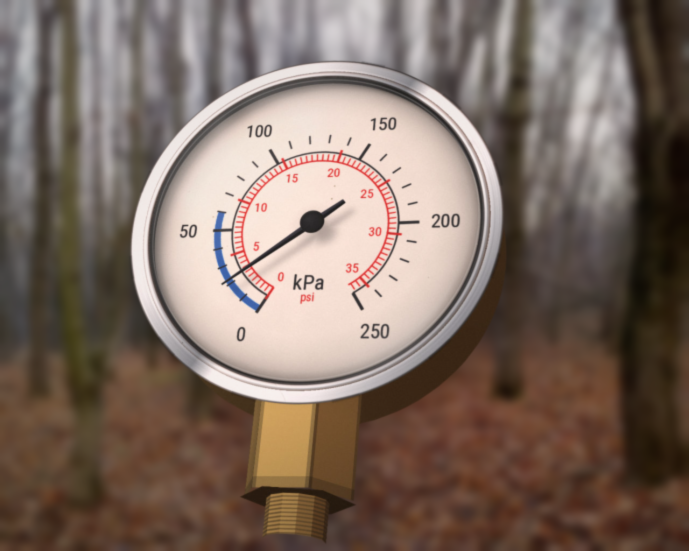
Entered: 20 kPa
